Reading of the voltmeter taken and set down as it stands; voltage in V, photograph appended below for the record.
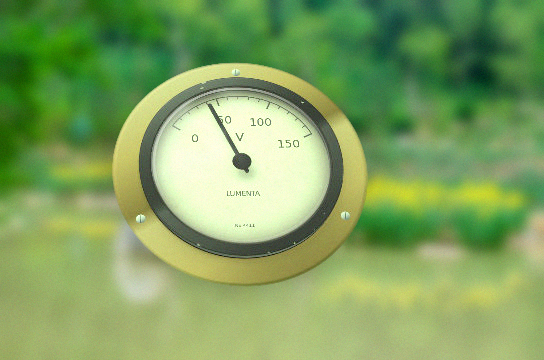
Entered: 40 V
